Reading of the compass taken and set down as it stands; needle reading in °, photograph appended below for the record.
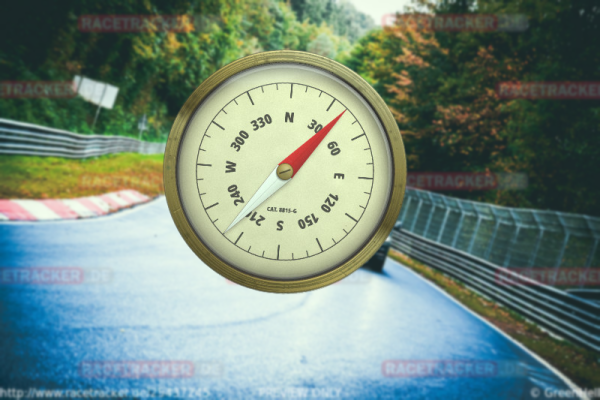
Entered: 40 °
